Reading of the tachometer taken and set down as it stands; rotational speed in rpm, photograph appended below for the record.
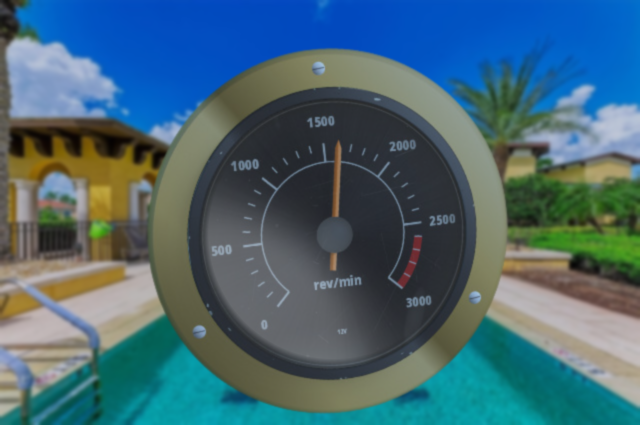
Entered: 1600 rpm
